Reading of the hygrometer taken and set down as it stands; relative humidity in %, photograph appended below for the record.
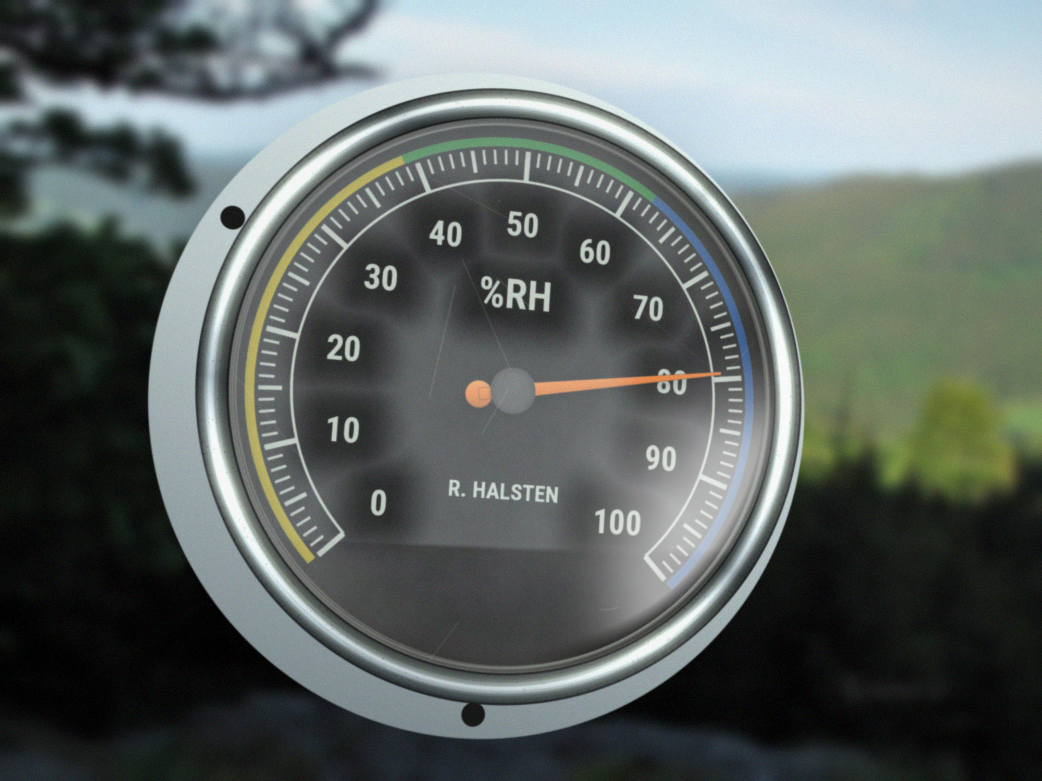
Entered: 79.5 %
